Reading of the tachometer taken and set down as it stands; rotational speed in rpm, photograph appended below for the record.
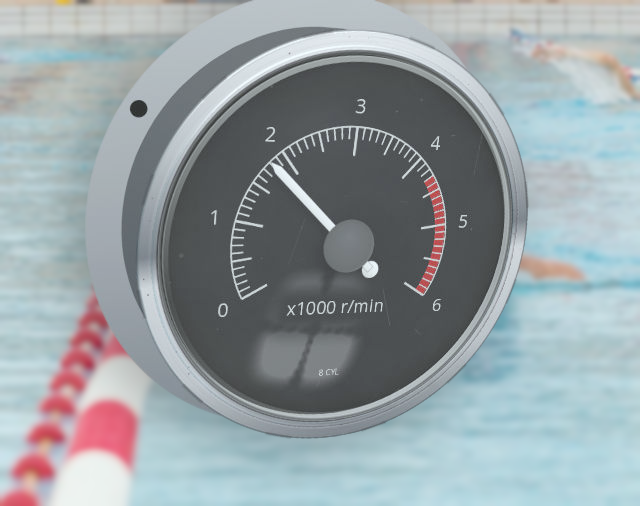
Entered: 1800 rpm
